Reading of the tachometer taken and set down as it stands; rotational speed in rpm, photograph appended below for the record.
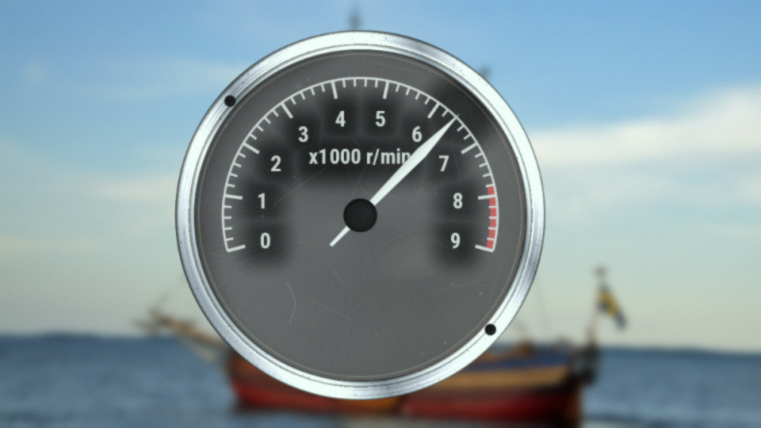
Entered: 6400 rpm
